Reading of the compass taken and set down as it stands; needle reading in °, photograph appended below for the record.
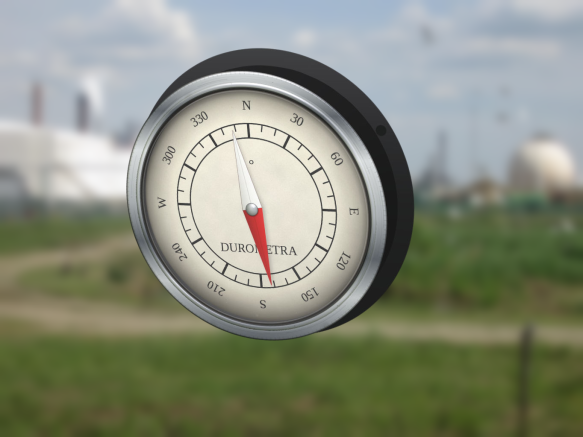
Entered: 170 °
